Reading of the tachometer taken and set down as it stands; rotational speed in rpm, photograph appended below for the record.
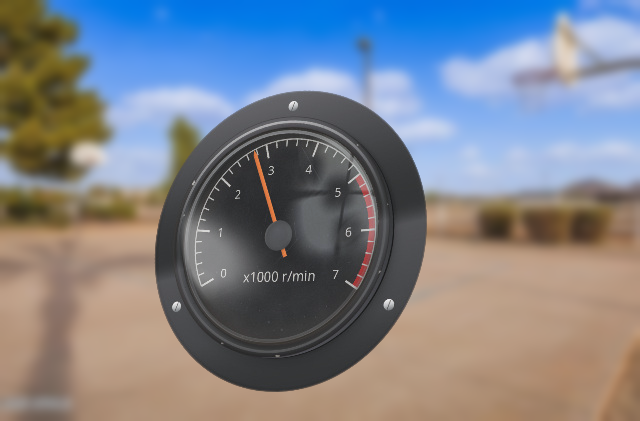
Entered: 2800 rpm
